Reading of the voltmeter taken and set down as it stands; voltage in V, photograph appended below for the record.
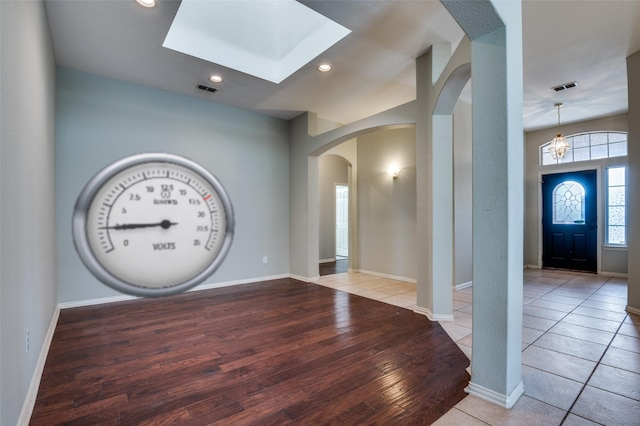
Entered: 2.5 V
